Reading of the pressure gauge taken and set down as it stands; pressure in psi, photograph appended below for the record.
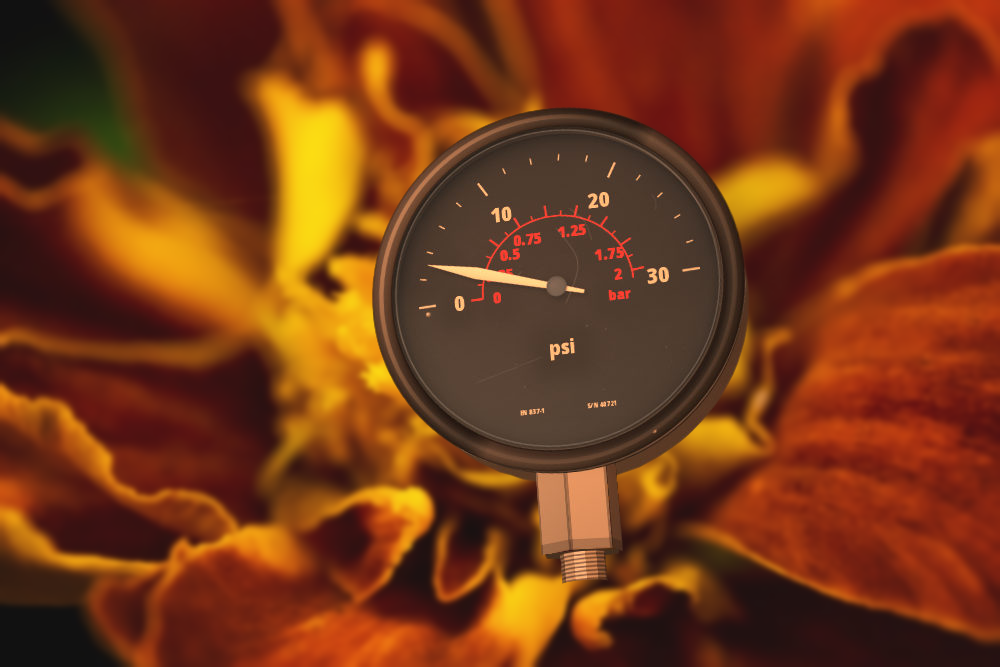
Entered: 3 psi
